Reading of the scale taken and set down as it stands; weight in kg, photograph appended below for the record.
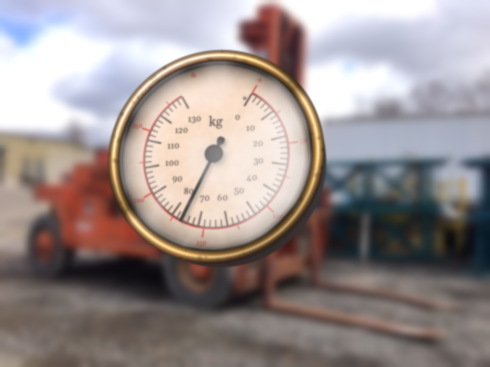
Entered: 76 kg
